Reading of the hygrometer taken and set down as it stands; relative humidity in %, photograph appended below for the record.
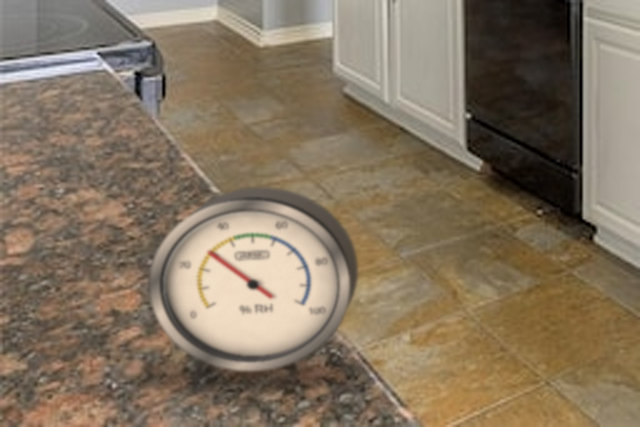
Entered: 30 %
